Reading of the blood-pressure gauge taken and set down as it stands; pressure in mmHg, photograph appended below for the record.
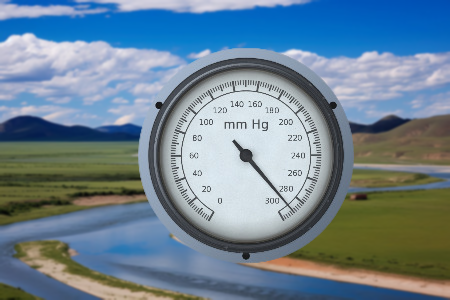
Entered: 290 mmHg
